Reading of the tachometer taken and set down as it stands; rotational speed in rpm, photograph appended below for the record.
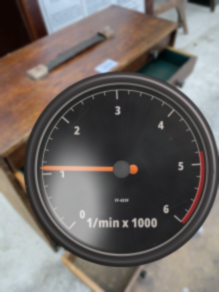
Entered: 1100 rpm
